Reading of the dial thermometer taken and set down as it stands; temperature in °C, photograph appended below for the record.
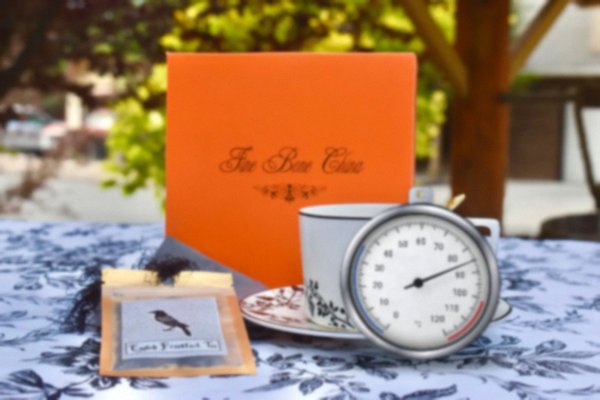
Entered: 85 °C
